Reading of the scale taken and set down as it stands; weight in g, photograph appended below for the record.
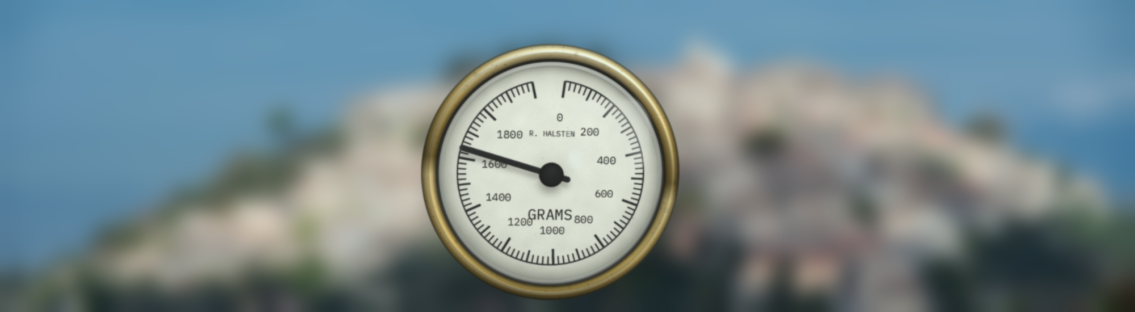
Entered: 1640 g
